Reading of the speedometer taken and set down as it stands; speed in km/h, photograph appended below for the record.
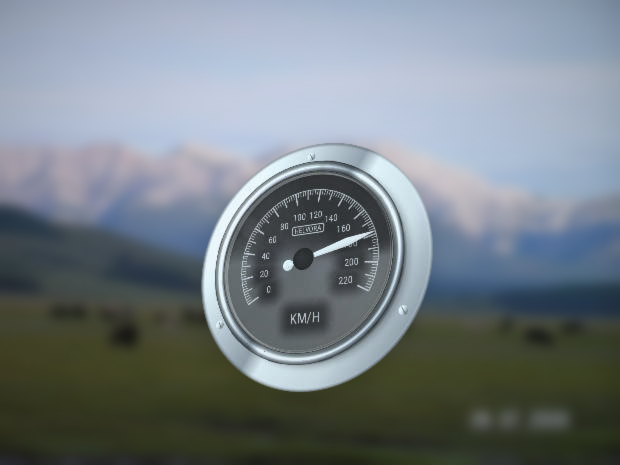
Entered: 180 km/h
